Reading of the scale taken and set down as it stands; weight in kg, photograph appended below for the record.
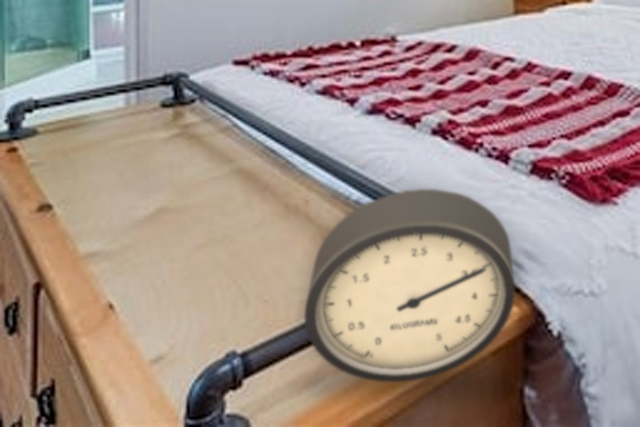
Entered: 3.5 kg
